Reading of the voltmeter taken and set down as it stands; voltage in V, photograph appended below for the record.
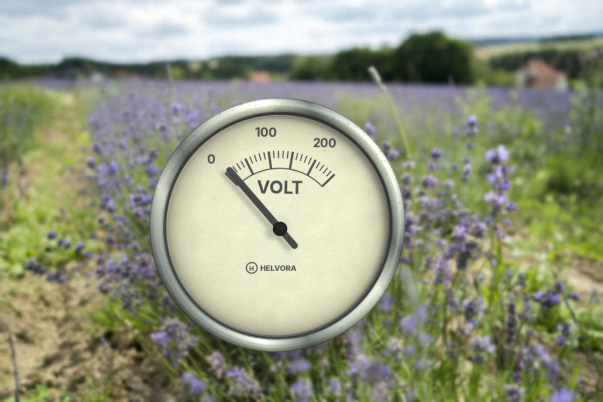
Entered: 10 V
